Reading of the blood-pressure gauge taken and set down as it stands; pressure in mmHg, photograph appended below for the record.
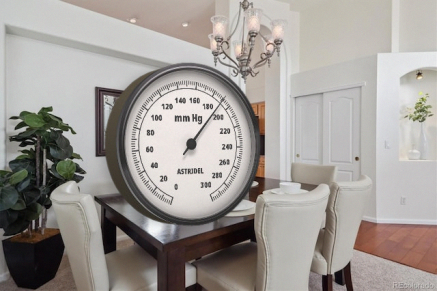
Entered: 190 mmHg
